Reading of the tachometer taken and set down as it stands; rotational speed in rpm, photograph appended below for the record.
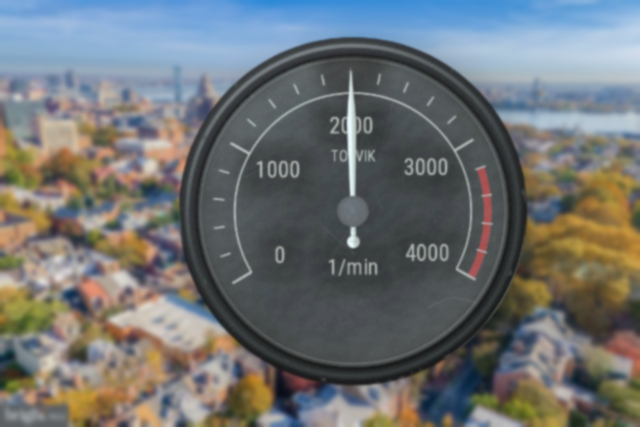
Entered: 2000 rpm
